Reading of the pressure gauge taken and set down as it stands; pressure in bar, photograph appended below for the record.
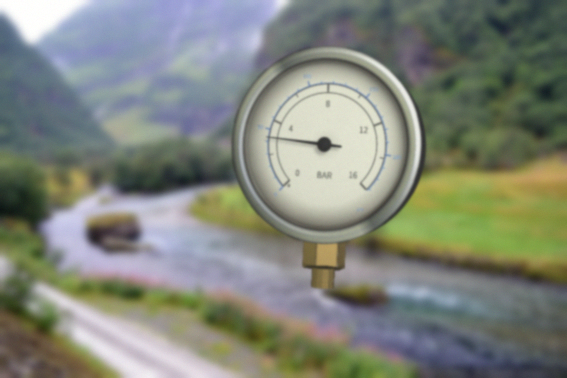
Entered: 3 bar
